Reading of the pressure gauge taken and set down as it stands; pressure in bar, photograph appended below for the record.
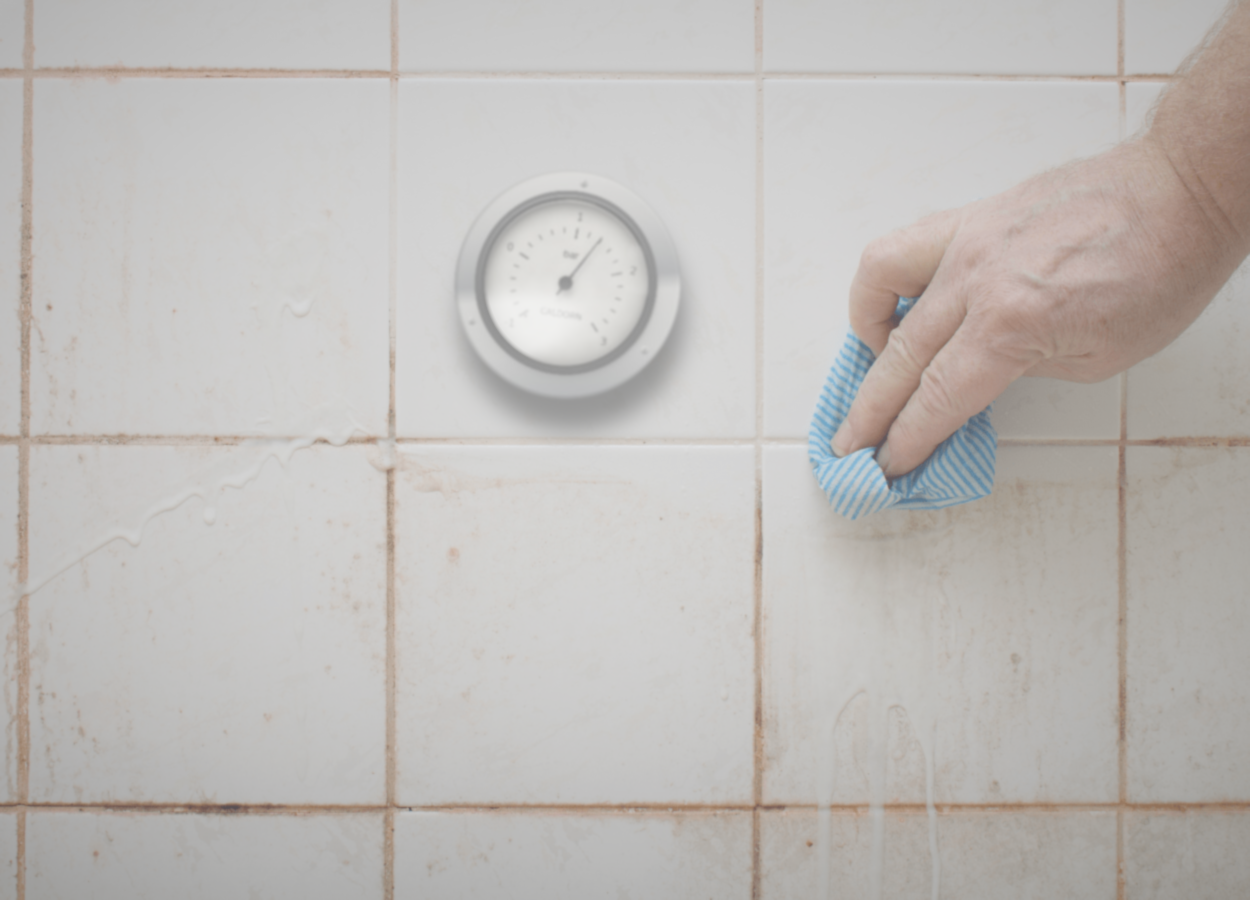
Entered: 1.4 bar
